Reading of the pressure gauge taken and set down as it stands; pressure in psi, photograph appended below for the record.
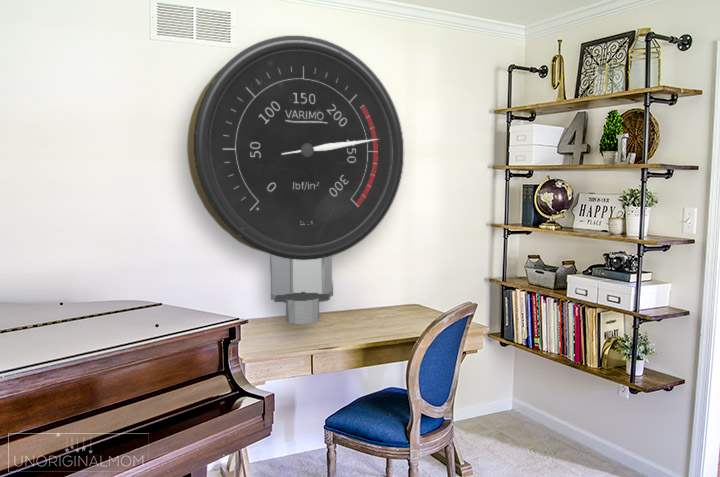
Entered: 240 psi
